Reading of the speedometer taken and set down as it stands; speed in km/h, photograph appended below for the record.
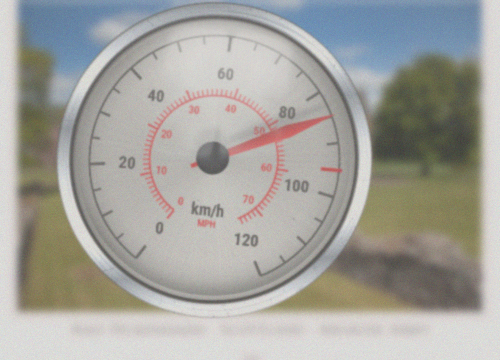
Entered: 85 km/h
